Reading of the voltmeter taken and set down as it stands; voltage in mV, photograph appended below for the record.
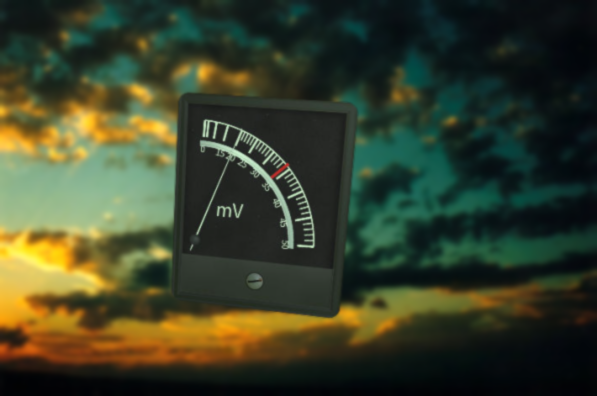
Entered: 20 mV
